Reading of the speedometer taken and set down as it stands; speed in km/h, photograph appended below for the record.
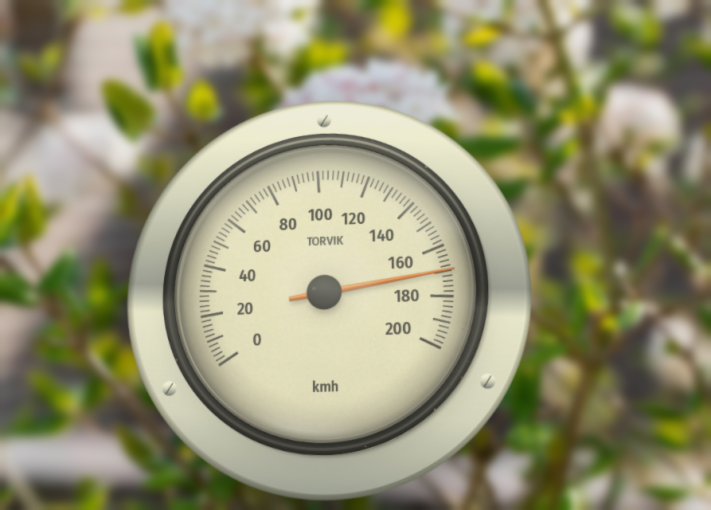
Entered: 170 km/h
